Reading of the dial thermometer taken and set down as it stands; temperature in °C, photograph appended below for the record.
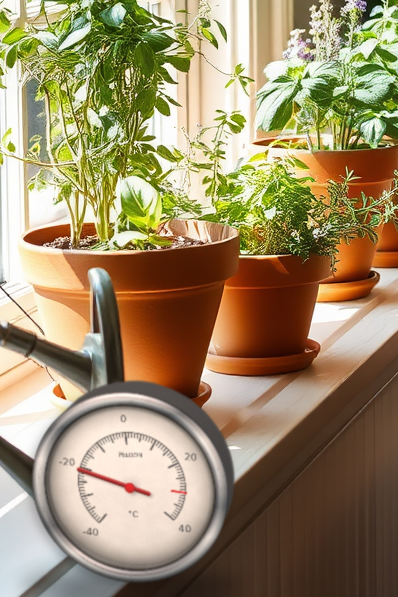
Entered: -20 °C
